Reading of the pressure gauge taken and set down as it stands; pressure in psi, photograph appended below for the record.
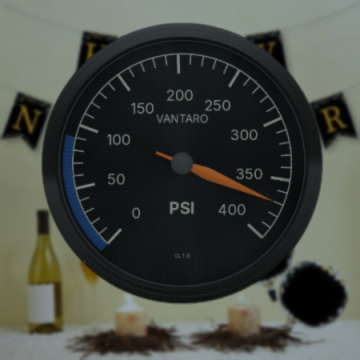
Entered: 370 psi
